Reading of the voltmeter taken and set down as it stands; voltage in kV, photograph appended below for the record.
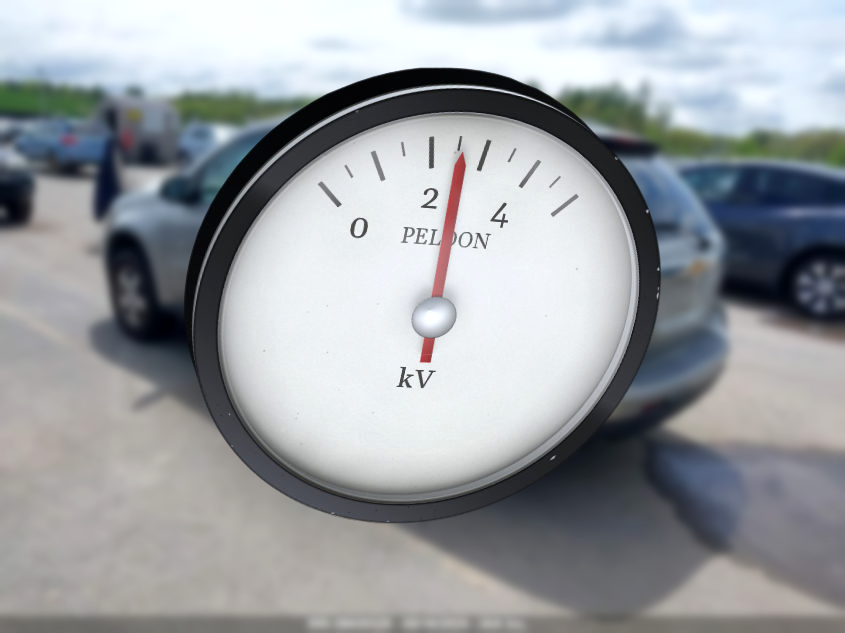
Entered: 2.5 kV
